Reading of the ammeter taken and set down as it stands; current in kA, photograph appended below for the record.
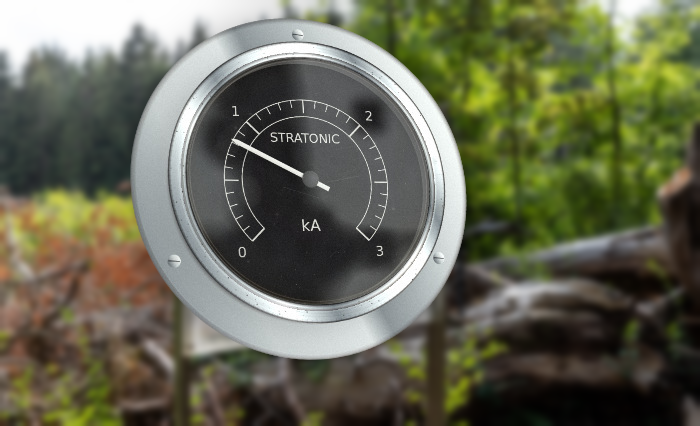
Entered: 0.8 kA
